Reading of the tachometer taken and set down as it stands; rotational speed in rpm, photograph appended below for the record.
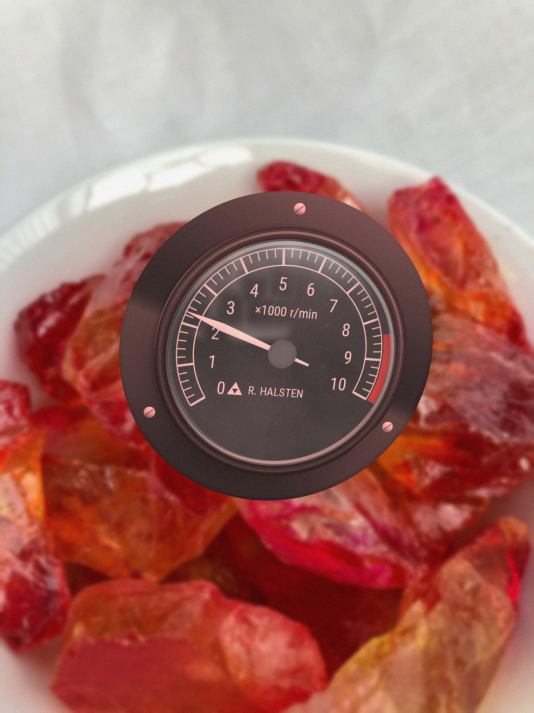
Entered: 2300 rpm
